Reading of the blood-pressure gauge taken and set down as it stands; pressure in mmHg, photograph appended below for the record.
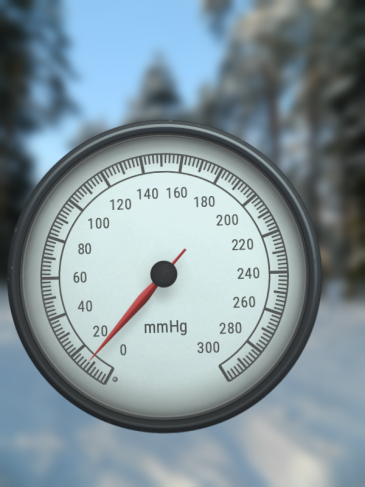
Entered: 12 mmHg
